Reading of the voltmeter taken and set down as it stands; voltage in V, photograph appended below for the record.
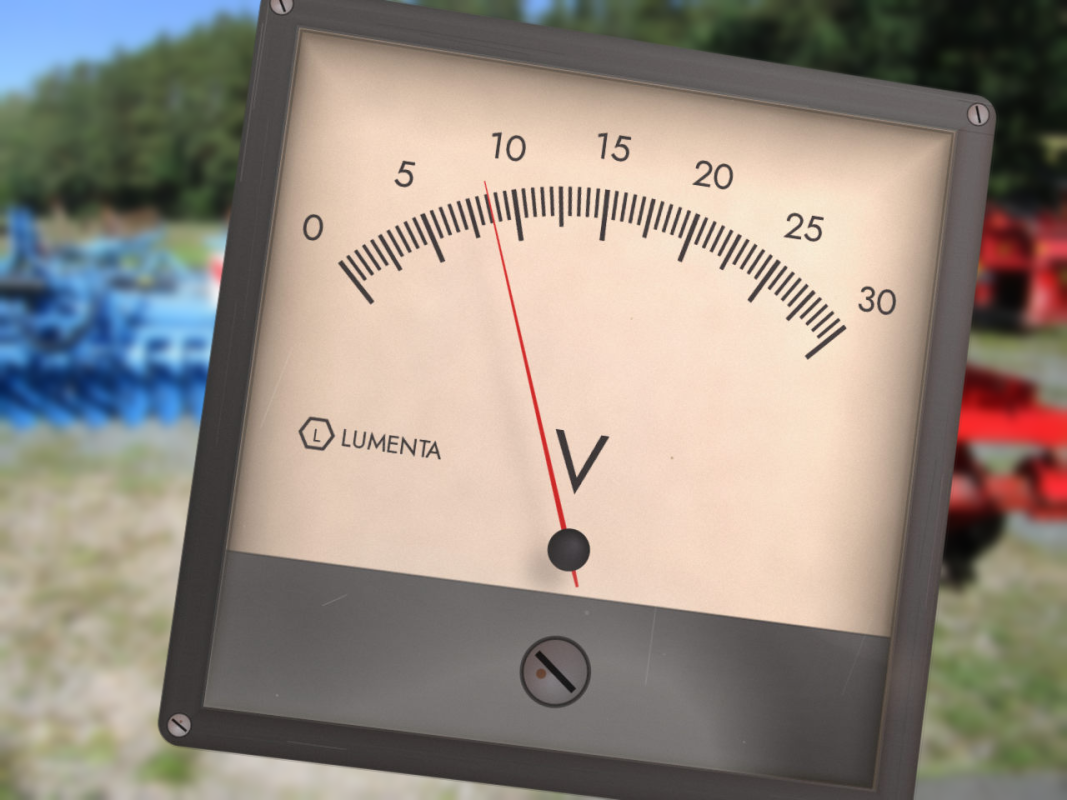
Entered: 8.5 V
